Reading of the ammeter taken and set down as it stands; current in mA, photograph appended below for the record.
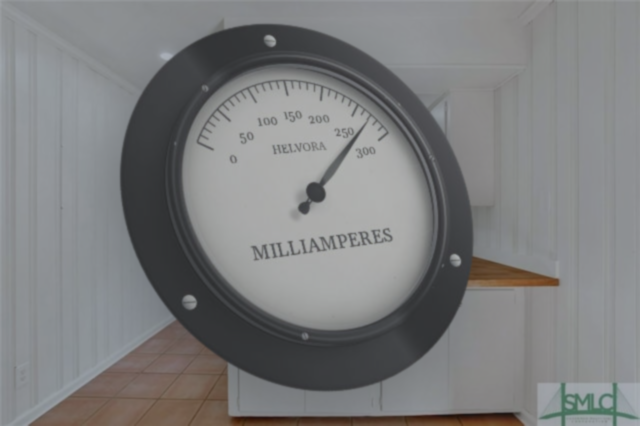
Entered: 270 mA
